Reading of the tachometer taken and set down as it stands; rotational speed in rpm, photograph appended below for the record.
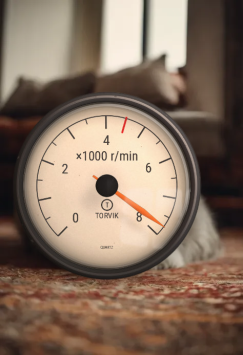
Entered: 7750 rpm
